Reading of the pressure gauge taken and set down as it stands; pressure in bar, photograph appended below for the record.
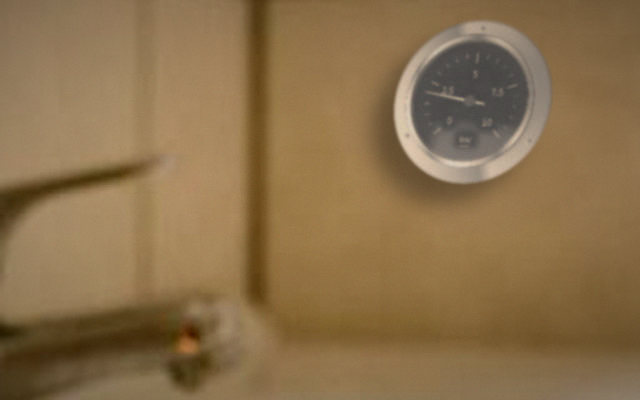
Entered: 2 bar
